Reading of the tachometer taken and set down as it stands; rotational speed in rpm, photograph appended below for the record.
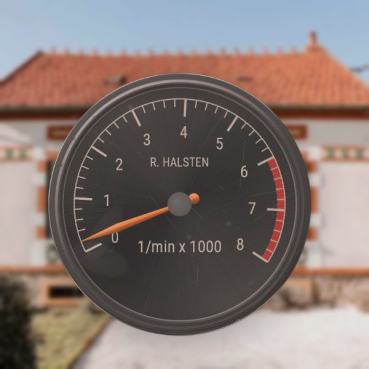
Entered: 200 rpm
